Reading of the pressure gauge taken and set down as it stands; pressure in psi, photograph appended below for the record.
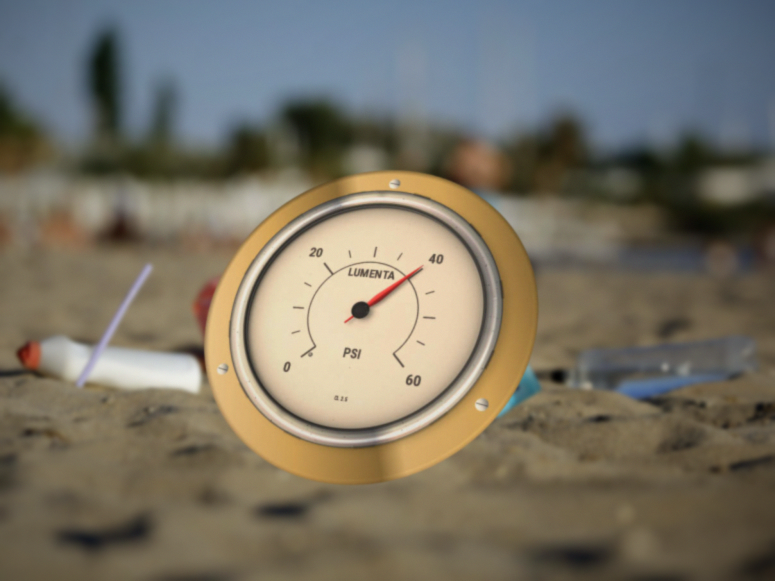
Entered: 40 psi
